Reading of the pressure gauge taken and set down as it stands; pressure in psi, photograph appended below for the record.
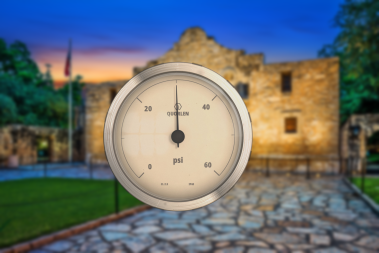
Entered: 30 psi
